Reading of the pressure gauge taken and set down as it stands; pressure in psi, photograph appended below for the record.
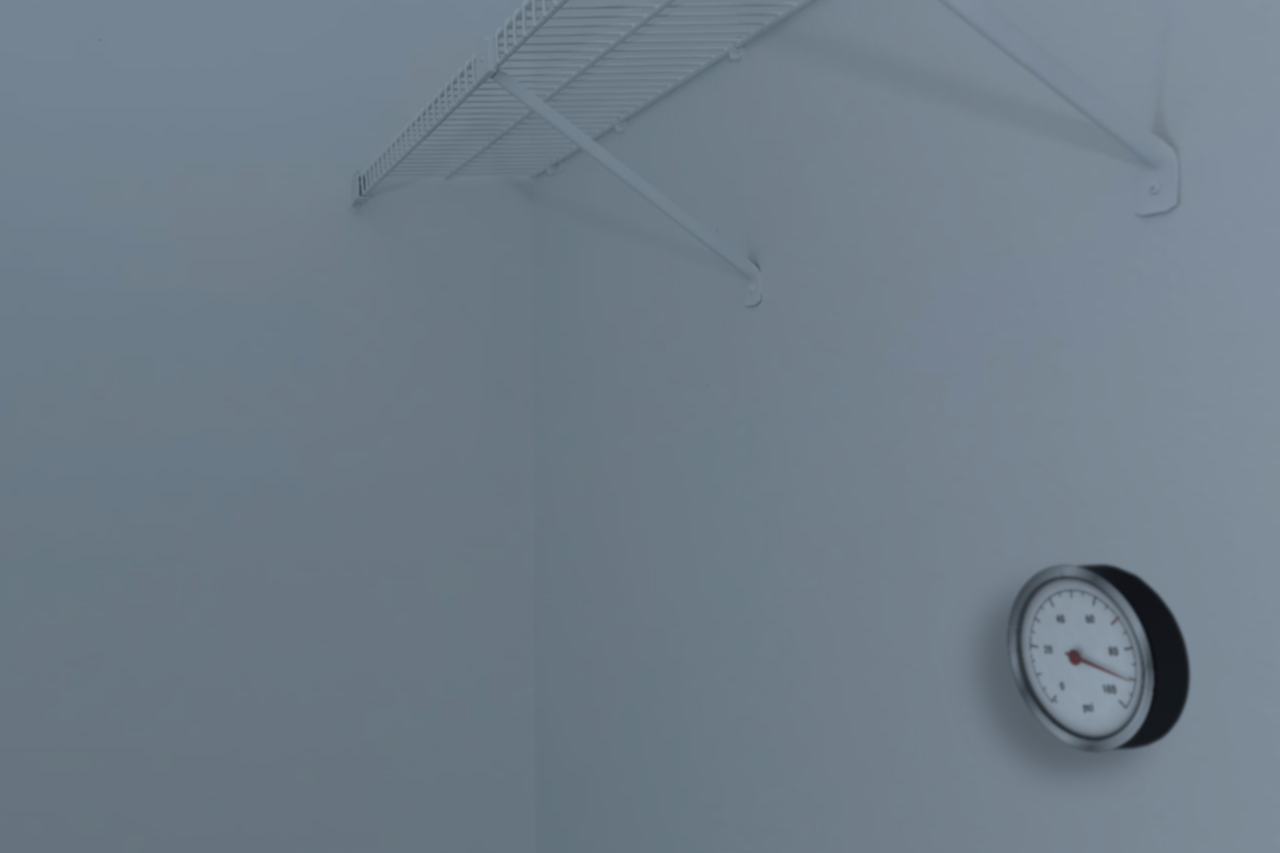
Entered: 90 psi
